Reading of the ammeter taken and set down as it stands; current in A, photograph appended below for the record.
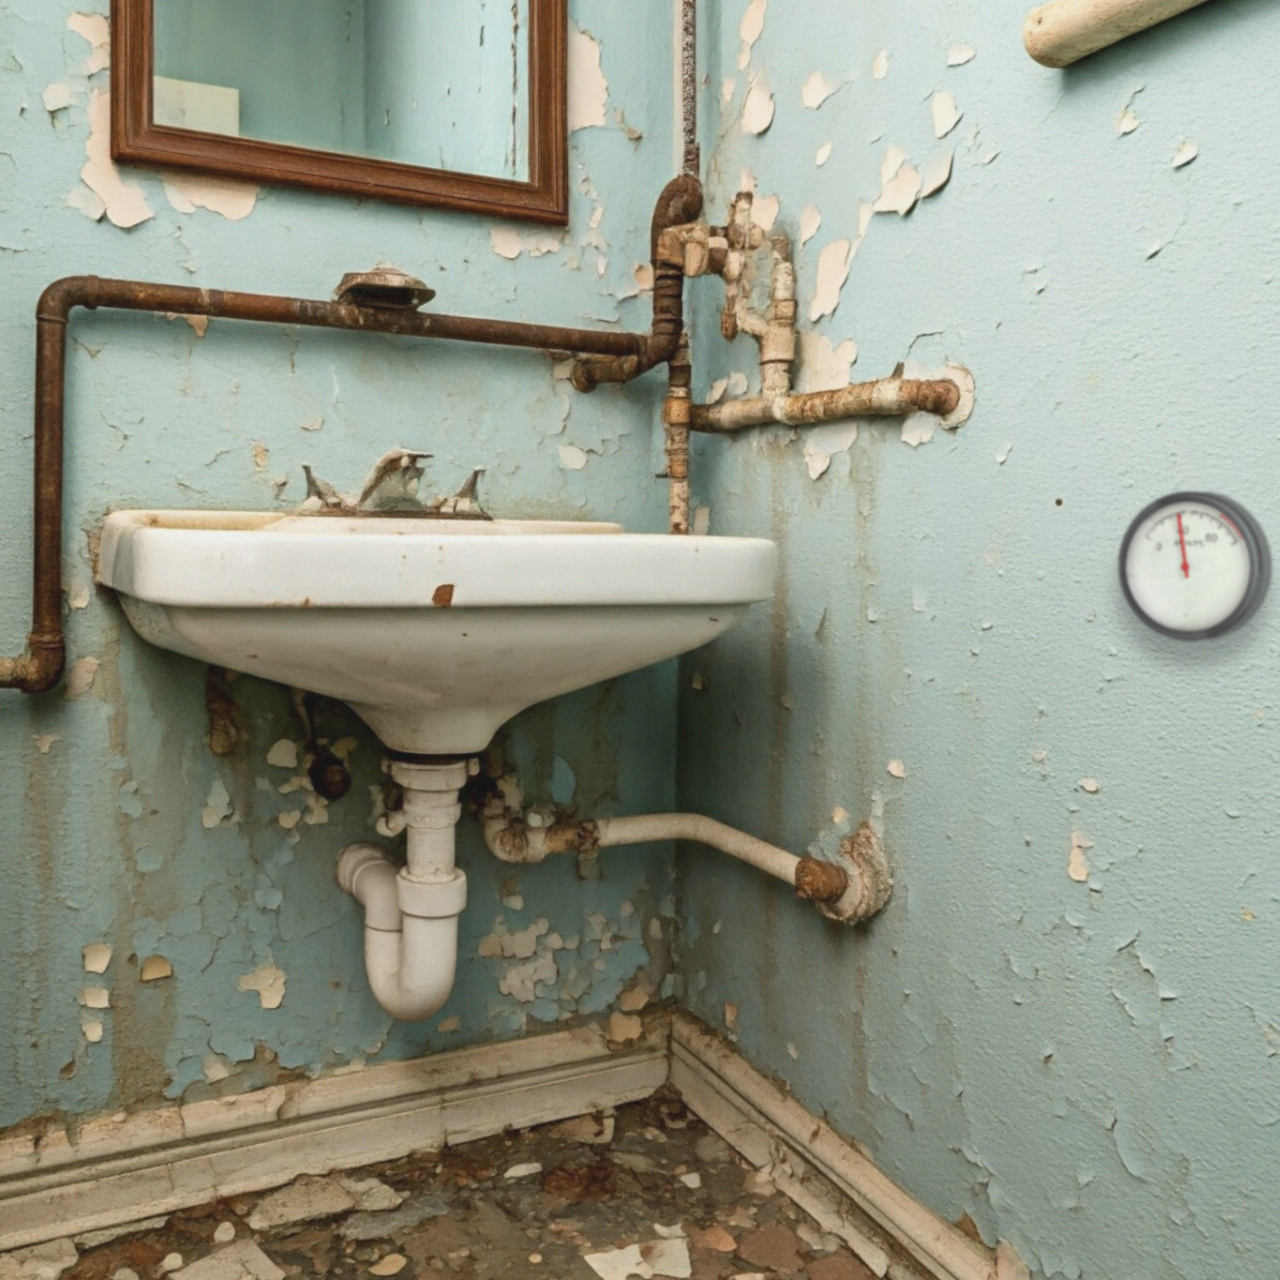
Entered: 40 A
